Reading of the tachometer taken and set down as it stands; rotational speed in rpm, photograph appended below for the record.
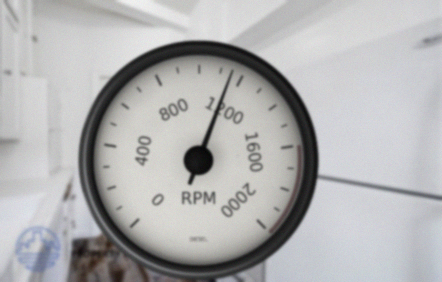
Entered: 1150 rpm
